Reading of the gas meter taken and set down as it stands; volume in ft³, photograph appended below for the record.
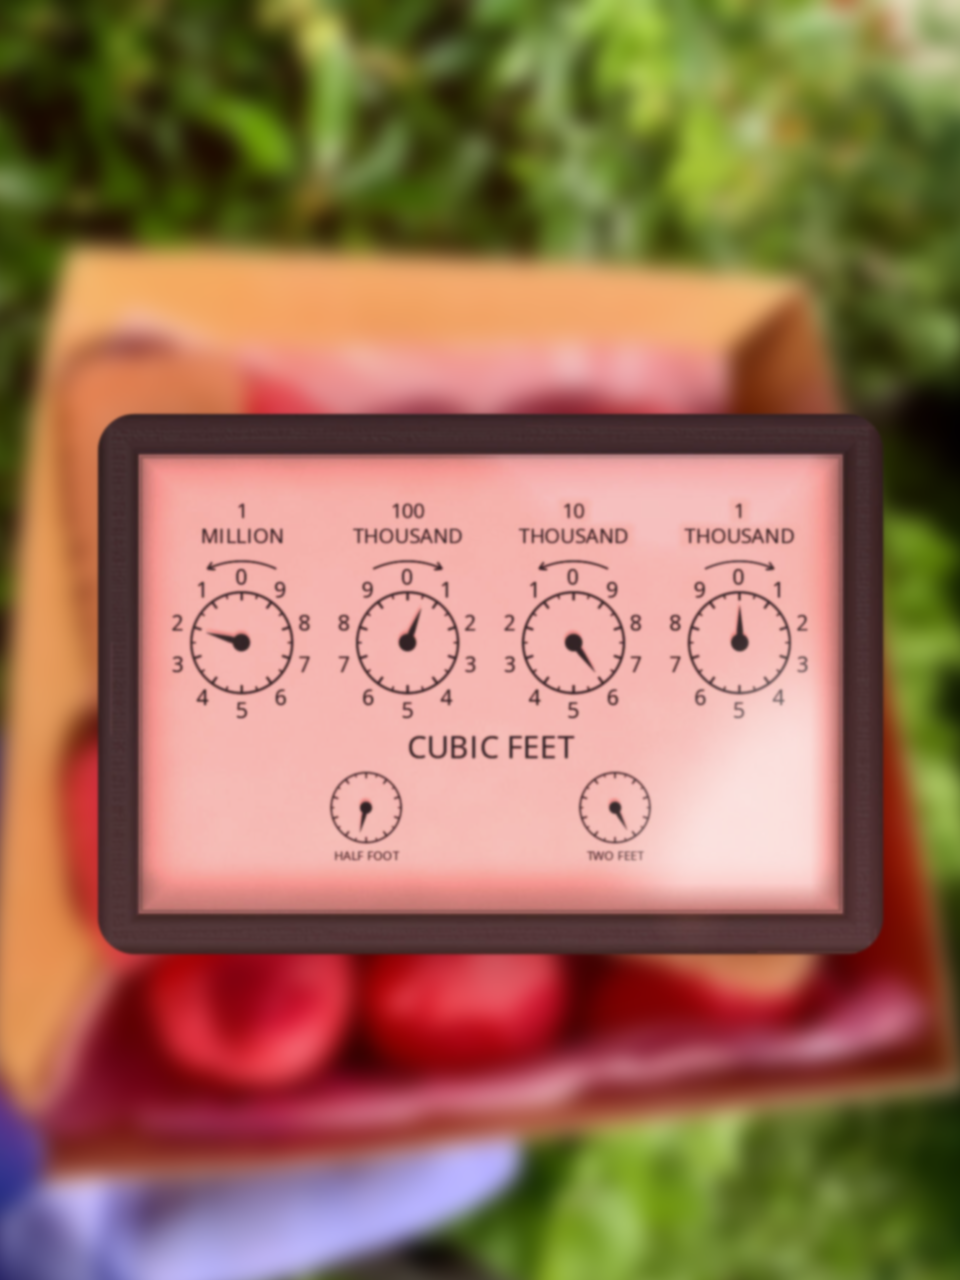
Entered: 206000 ft³
